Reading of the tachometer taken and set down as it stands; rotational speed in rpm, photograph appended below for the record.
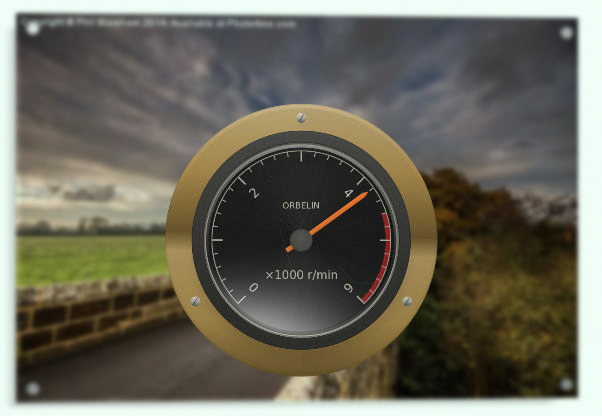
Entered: 4200 rpm
